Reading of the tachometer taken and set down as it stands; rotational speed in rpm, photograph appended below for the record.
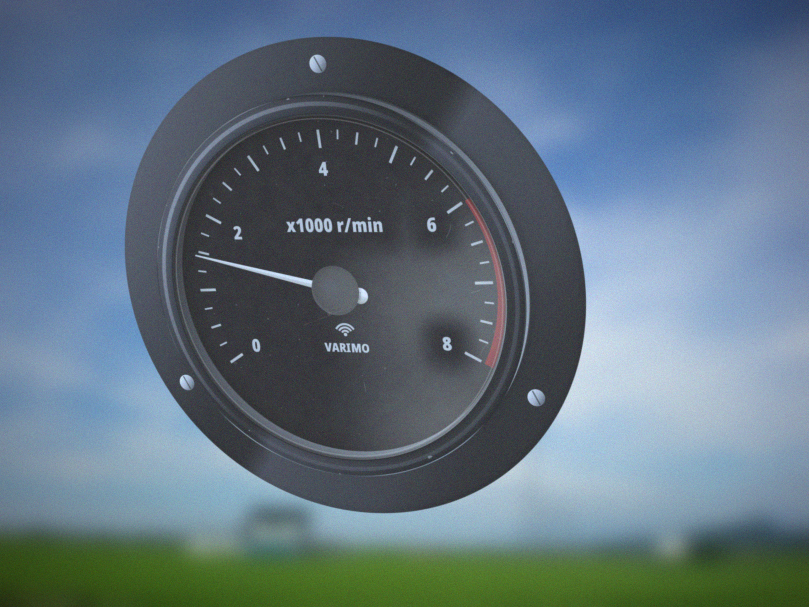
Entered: 1500 rpm
